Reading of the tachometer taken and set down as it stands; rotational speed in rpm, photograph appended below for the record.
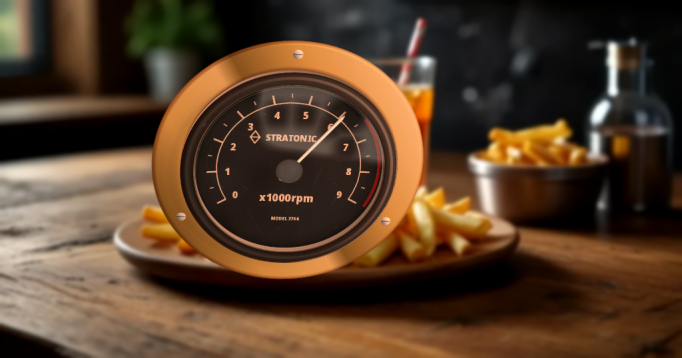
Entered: 6000 rpm
